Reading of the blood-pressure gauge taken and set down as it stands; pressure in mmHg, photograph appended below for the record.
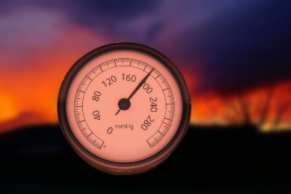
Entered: 190 mmHg
